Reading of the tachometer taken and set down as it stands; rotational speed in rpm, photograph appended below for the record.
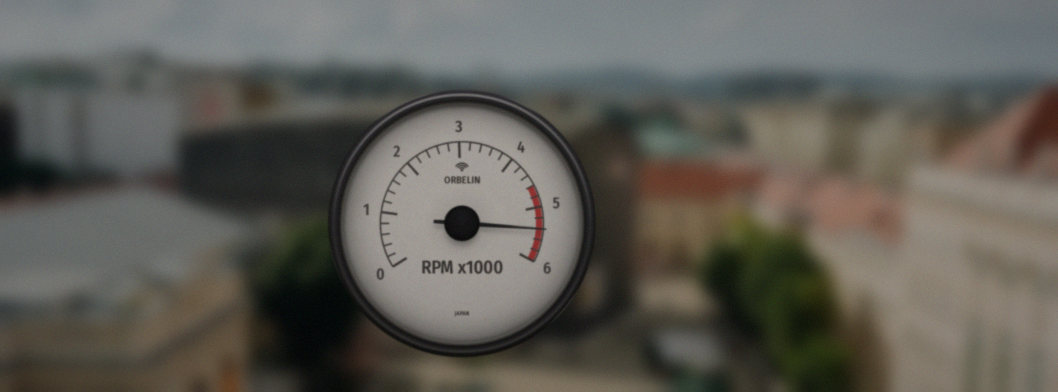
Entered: 5400 rpm
